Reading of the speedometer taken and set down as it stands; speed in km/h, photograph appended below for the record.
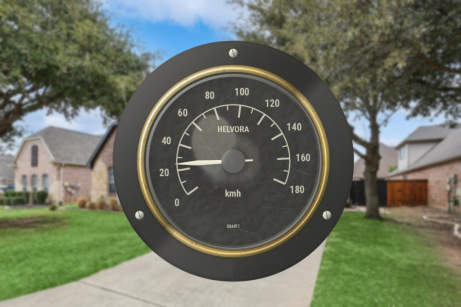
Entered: 25 km/h
